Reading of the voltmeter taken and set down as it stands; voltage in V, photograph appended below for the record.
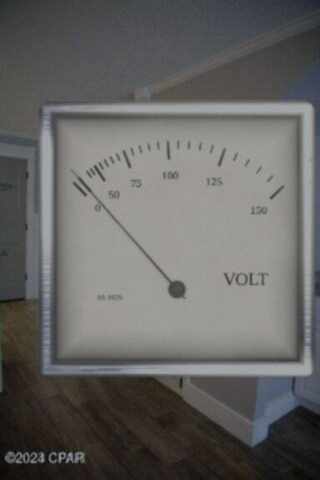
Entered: 25 V
